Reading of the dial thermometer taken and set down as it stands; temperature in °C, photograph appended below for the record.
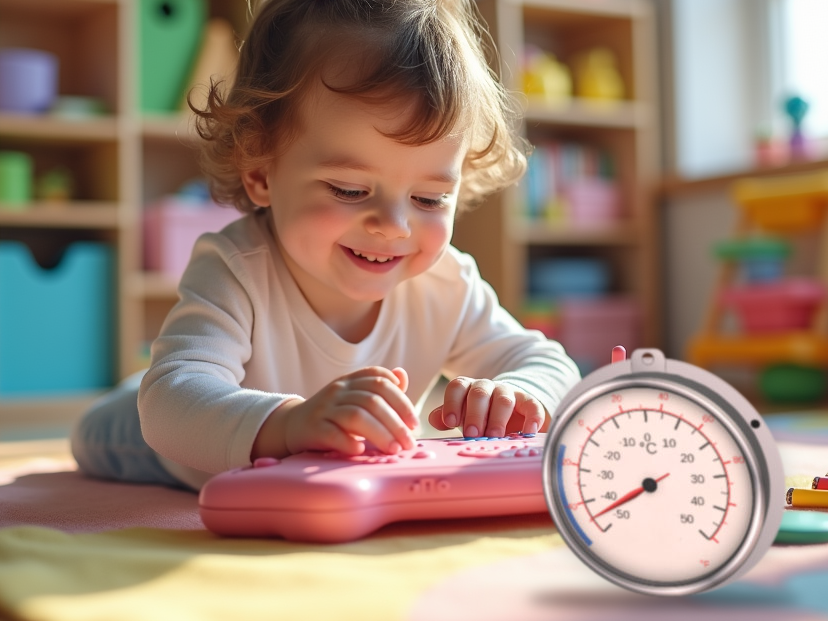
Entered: -45 °C
